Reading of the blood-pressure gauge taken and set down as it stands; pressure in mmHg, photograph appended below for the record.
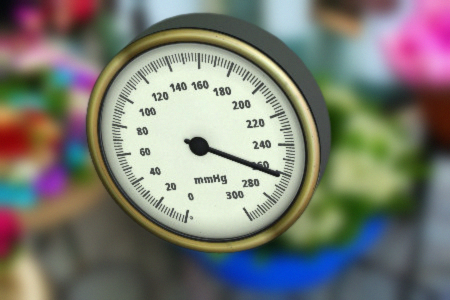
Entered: 260 mmHg
